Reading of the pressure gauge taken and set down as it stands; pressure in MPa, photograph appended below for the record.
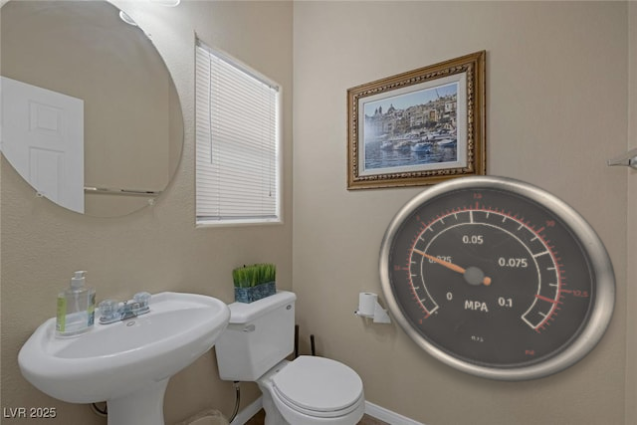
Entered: 0.025 MPa
